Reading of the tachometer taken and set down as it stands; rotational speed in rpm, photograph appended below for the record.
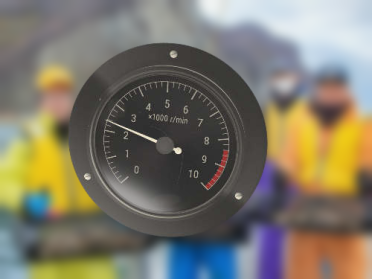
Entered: 2400 rpm
